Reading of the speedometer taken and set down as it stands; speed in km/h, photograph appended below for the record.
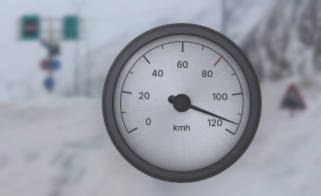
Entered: 115 km/h
